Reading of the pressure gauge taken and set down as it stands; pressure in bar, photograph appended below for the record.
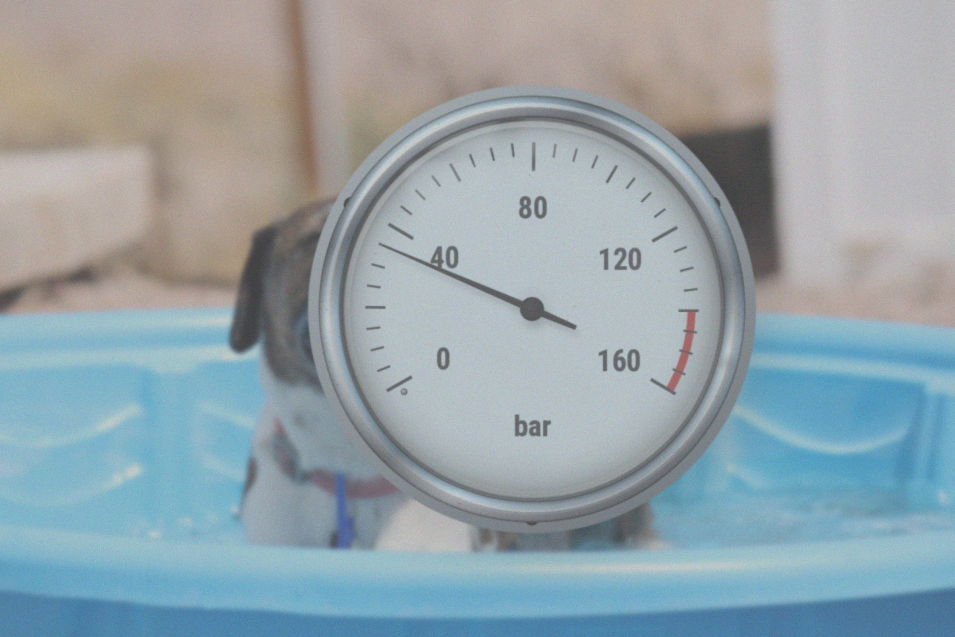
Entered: 35 bar
